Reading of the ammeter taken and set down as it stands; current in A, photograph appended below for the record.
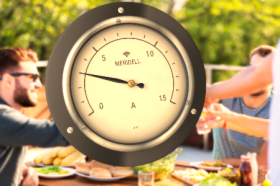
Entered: 3 A
